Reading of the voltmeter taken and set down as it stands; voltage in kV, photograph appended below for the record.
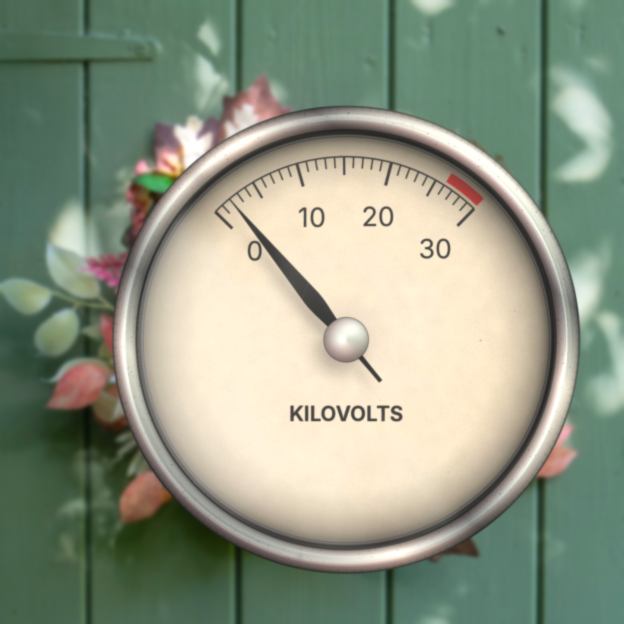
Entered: 2 kV
